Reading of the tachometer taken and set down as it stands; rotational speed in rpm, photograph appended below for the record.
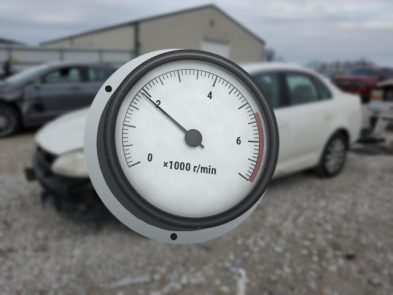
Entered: 1900 rpm
